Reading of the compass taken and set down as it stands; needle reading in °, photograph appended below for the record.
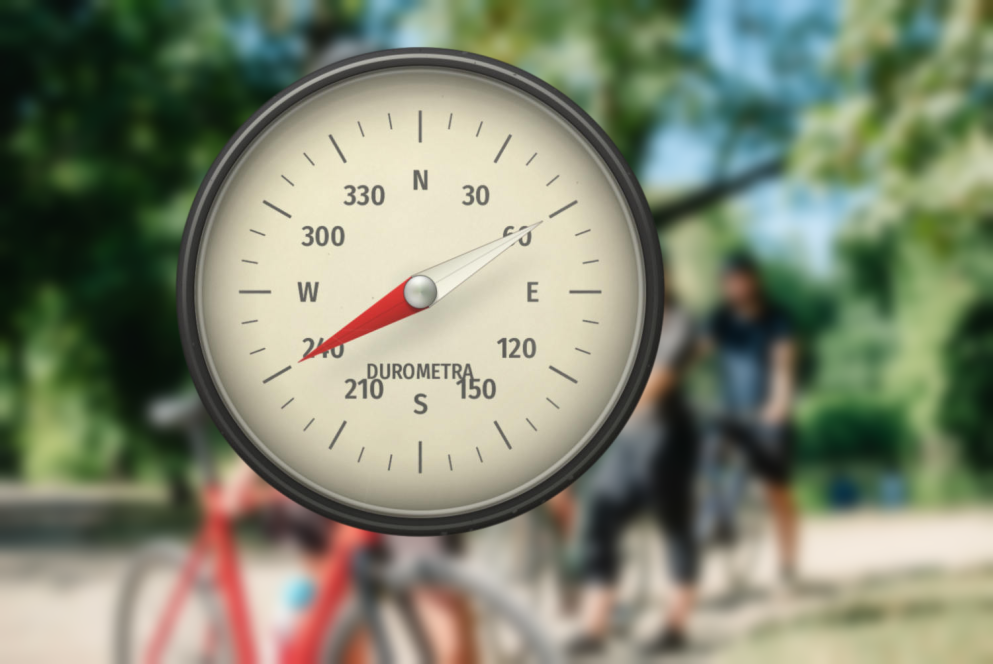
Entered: 240 °
